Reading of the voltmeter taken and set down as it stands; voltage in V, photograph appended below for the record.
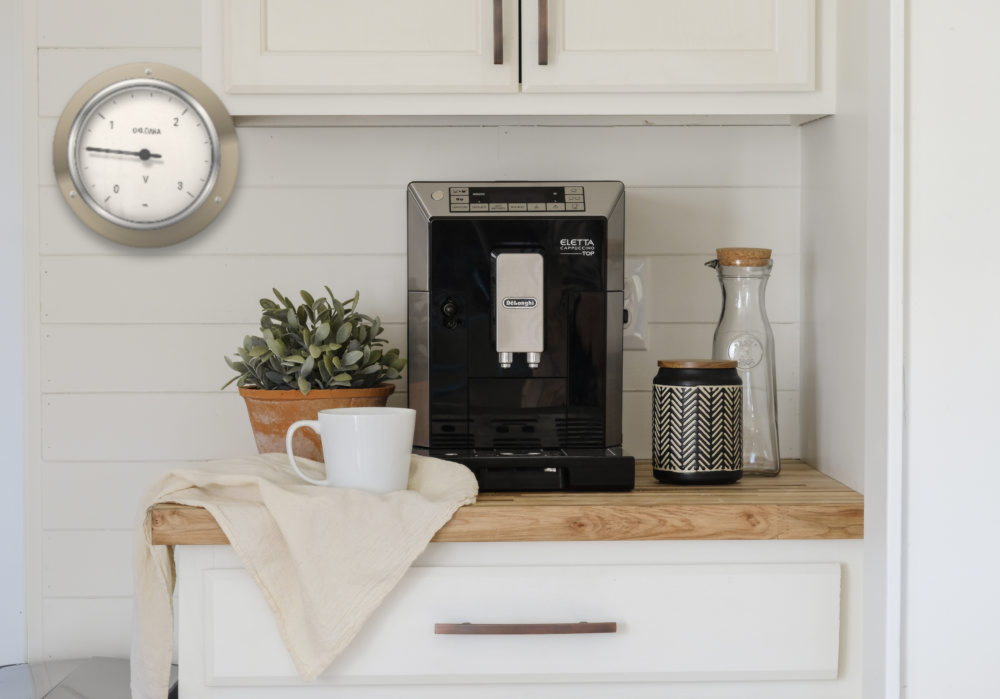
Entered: 0.6 V
